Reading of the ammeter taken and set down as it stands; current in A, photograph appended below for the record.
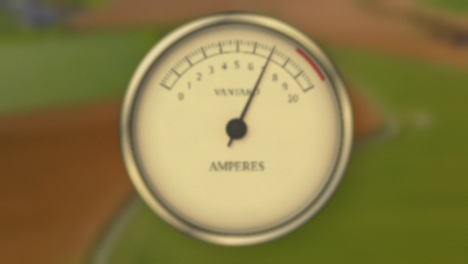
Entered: 7 A
